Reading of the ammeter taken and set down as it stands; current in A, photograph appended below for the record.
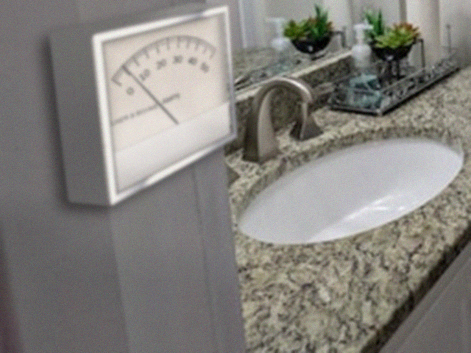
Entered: 5 A
